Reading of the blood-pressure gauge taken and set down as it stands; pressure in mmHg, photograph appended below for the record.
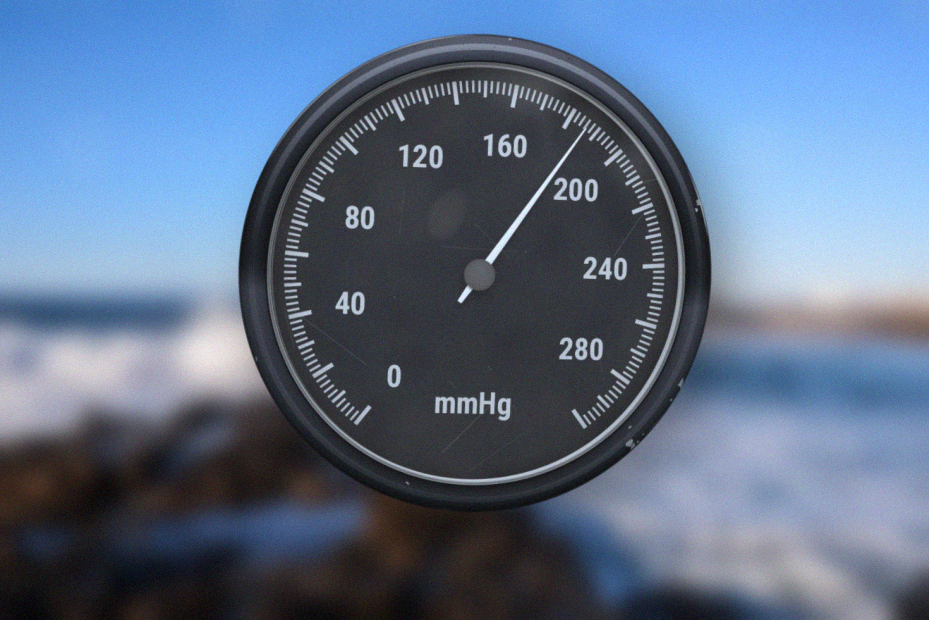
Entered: 186 mmHg
